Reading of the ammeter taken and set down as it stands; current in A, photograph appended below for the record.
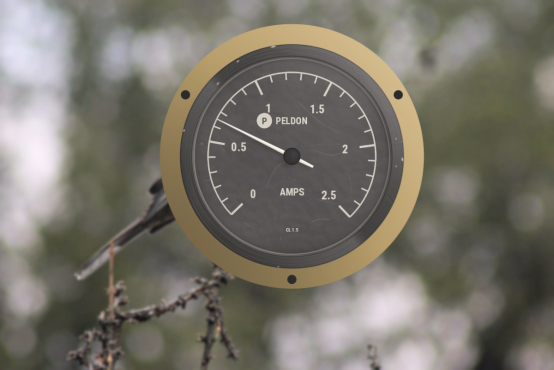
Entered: 0.65 A
